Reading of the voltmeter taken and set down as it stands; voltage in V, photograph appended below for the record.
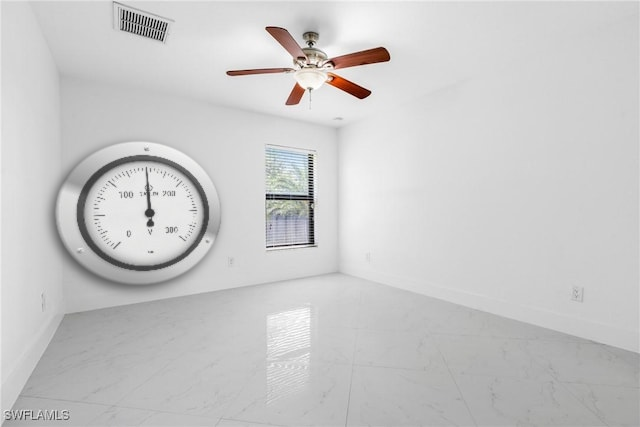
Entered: 150 V
